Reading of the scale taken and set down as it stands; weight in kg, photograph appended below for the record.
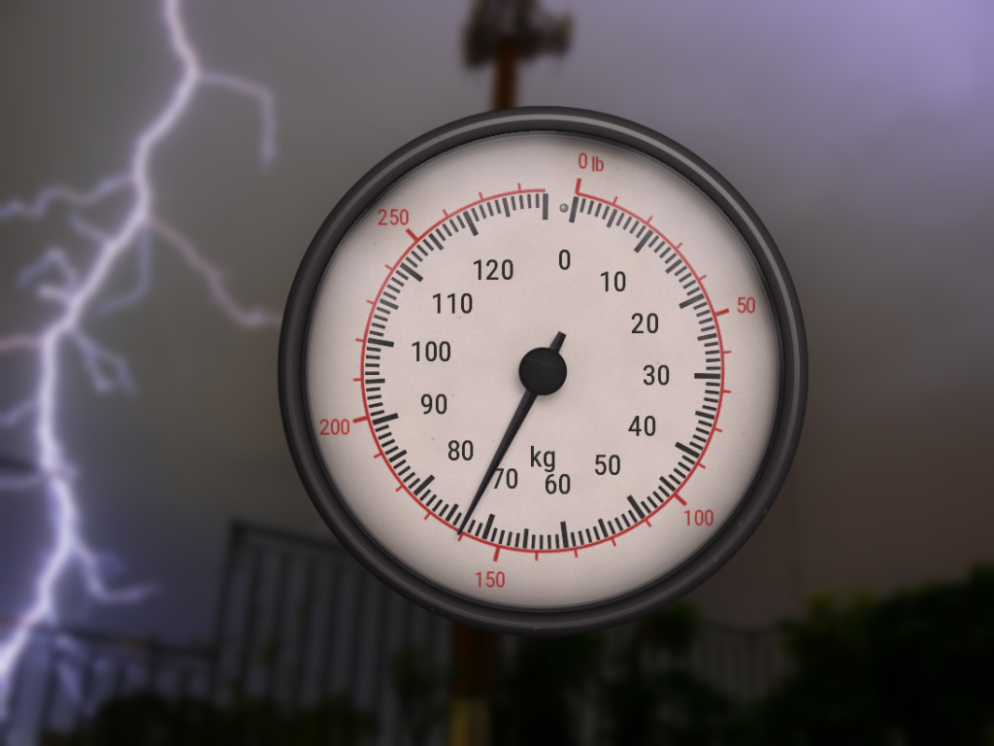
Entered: 73 kg
